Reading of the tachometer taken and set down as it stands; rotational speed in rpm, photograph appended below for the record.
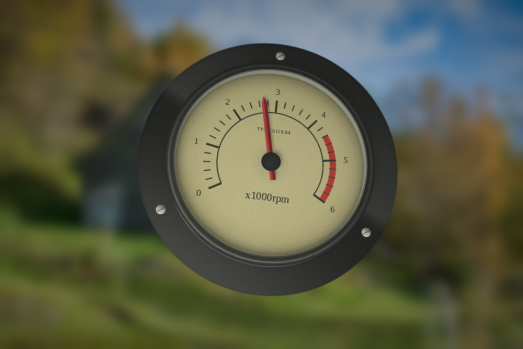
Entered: 2700 rpm
